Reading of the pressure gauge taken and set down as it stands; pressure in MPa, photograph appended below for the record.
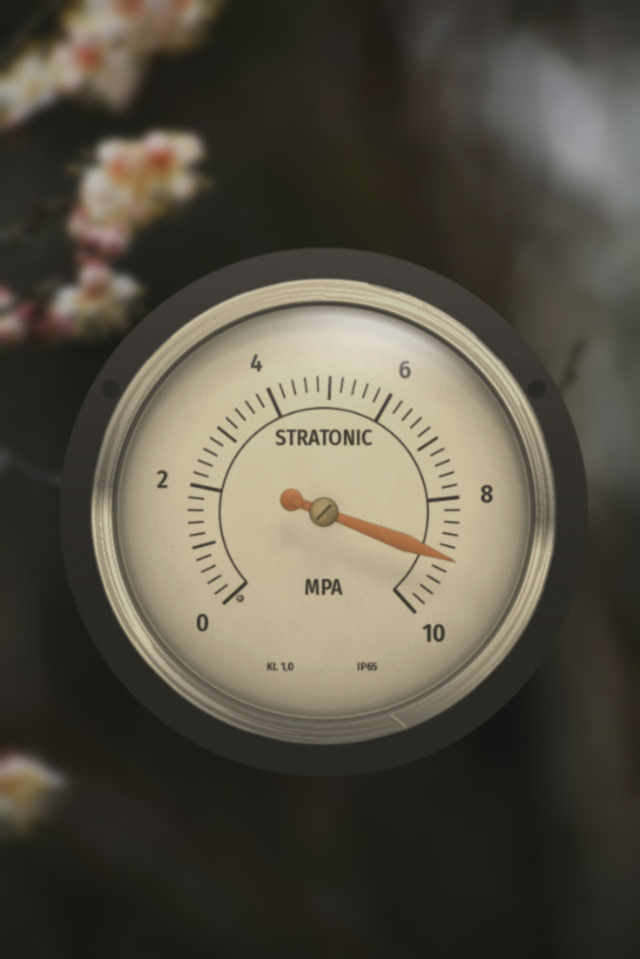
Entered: 9 MPa
